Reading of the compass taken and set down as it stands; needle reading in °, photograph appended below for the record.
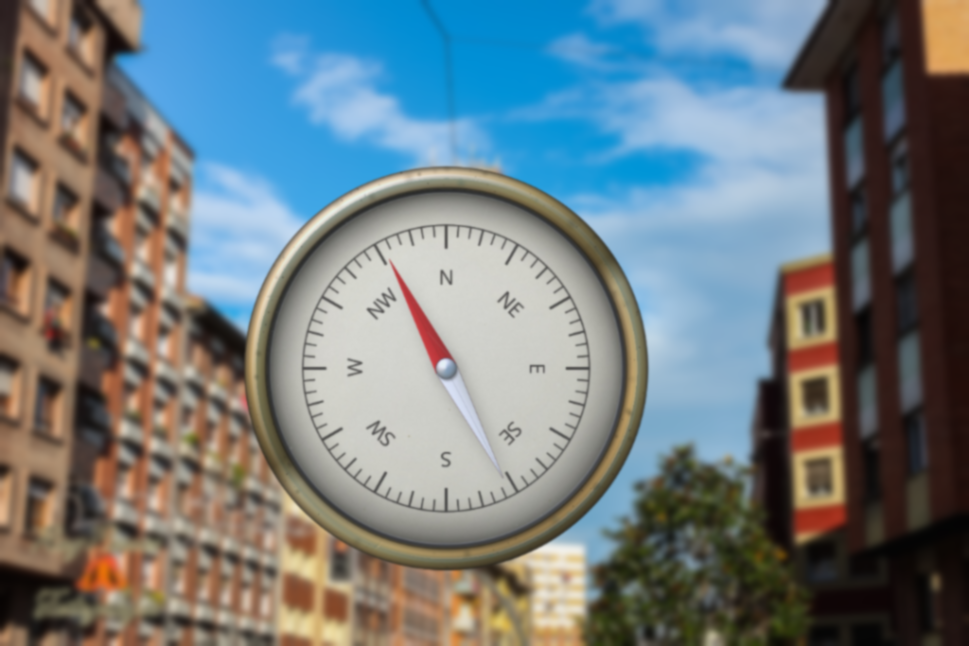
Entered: 332.5 °
